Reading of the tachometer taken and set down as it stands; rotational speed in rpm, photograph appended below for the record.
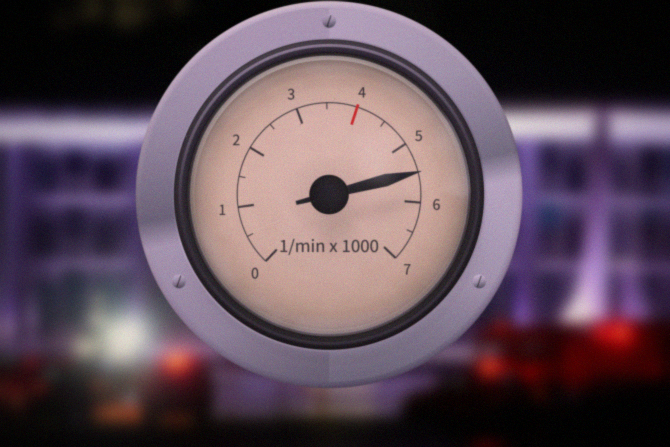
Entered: 5500 rpm
